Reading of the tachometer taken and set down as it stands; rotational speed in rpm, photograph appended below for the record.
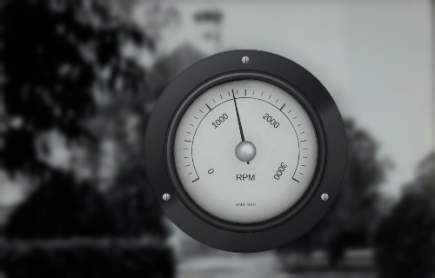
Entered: 1350 rpm
